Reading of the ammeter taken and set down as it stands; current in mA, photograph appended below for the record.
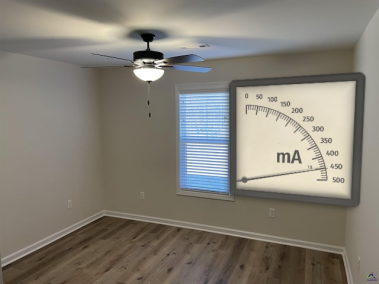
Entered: 450 mA
